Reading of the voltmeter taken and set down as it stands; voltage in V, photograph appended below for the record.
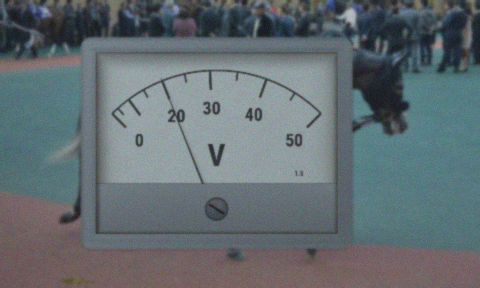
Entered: 20 V
